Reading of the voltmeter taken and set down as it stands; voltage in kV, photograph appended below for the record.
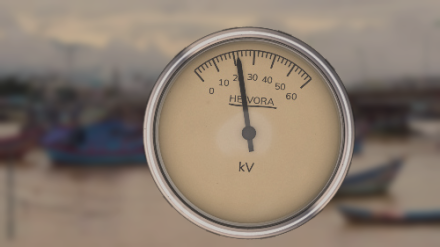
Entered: 22 kV
